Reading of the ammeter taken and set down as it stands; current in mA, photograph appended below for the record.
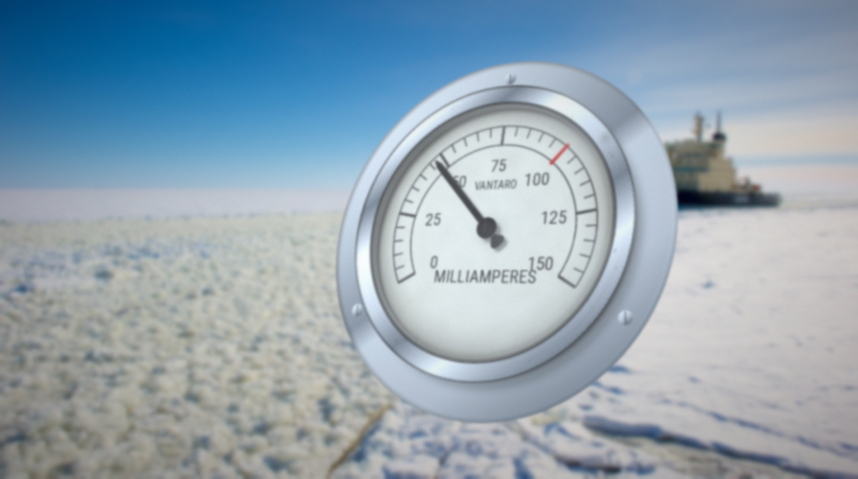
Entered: 47.5 mA
